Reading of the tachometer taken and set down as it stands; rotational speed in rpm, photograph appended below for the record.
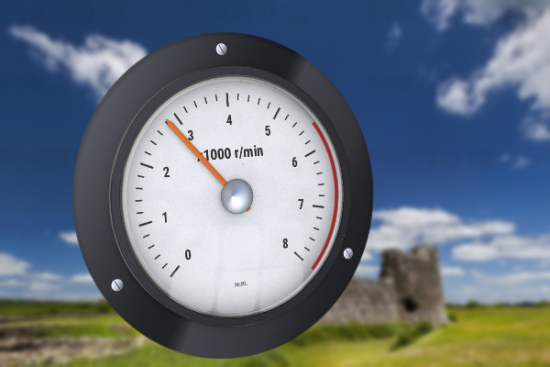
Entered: 2800 rpm
